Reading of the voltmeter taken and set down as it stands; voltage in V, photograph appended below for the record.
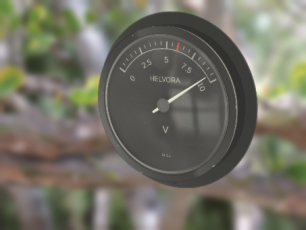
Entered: 9.5 V
